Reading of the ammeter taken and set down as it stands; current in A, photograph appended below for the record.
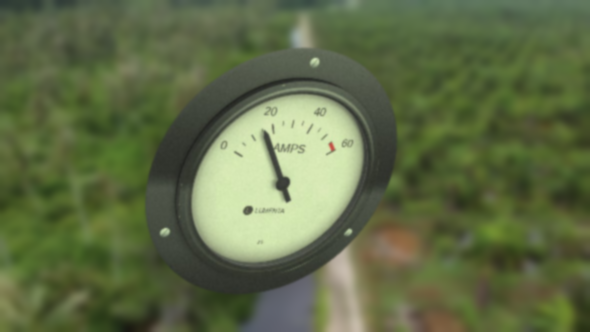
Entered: 15 A
